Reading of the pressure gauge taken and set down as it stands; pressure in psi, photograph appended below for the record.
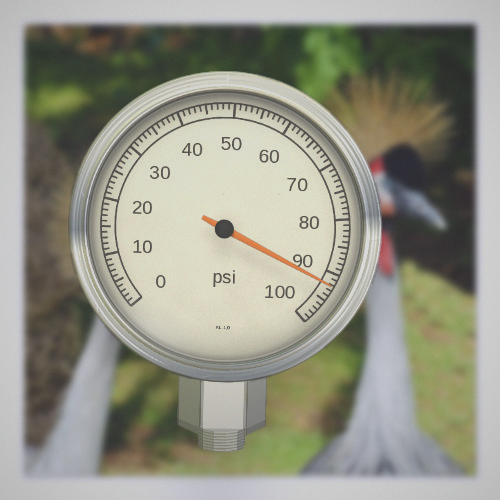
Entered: 92 psi
